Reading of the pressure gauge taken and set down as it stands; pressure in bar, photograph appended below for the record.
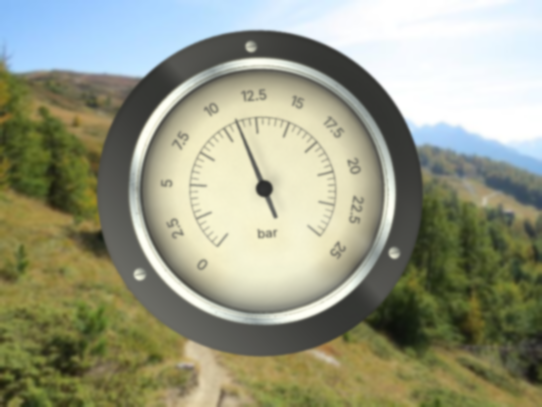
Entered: 11 bar
